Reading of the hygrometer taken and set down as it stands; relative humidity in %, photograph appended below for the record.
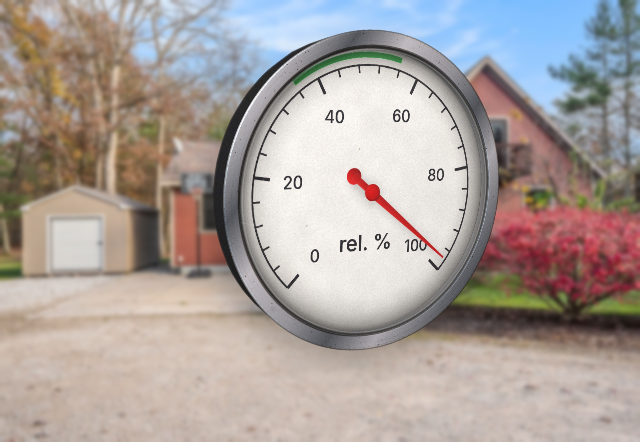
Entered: 98 %
